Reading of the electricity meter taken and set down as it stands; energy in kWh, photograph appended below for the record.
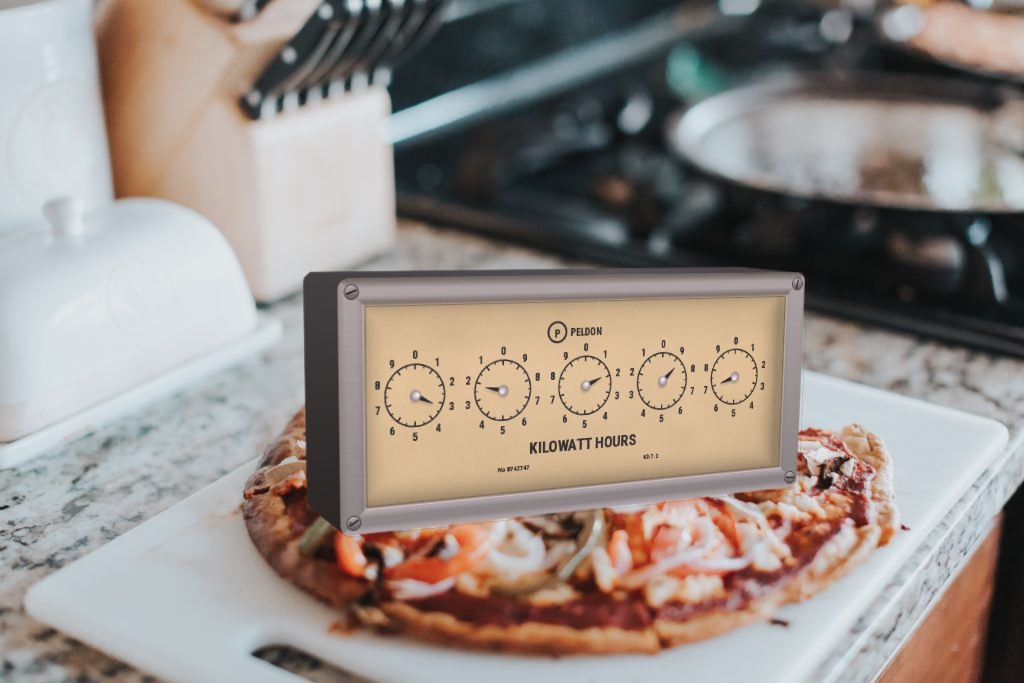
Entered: 32187 kWh
